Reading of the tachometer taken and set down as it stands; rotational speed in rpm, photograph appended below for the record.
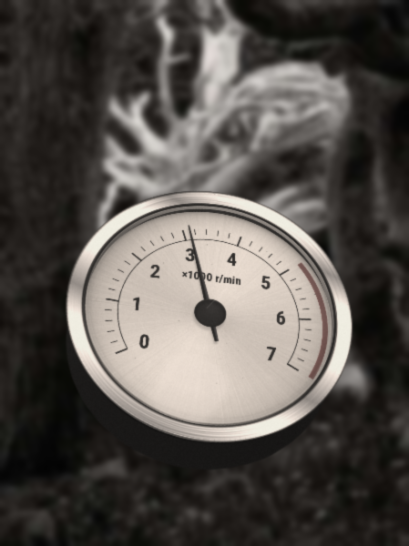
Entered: 3100 rpm
